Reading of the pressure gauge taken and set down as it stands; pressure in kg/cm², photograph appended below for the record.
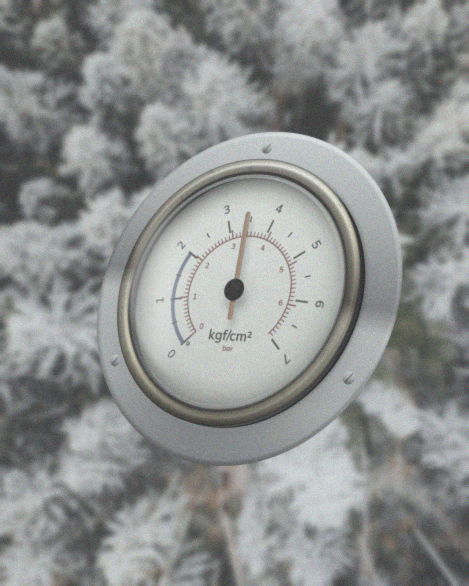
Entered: 3.5 kg/cm²
